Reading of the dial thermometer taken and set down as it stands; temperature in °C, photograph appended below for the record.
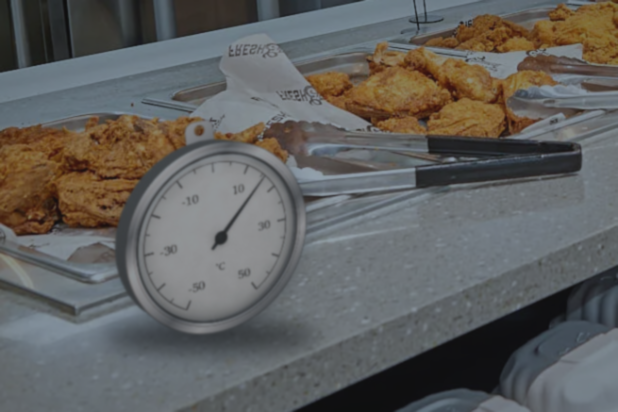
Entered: 15 °C
